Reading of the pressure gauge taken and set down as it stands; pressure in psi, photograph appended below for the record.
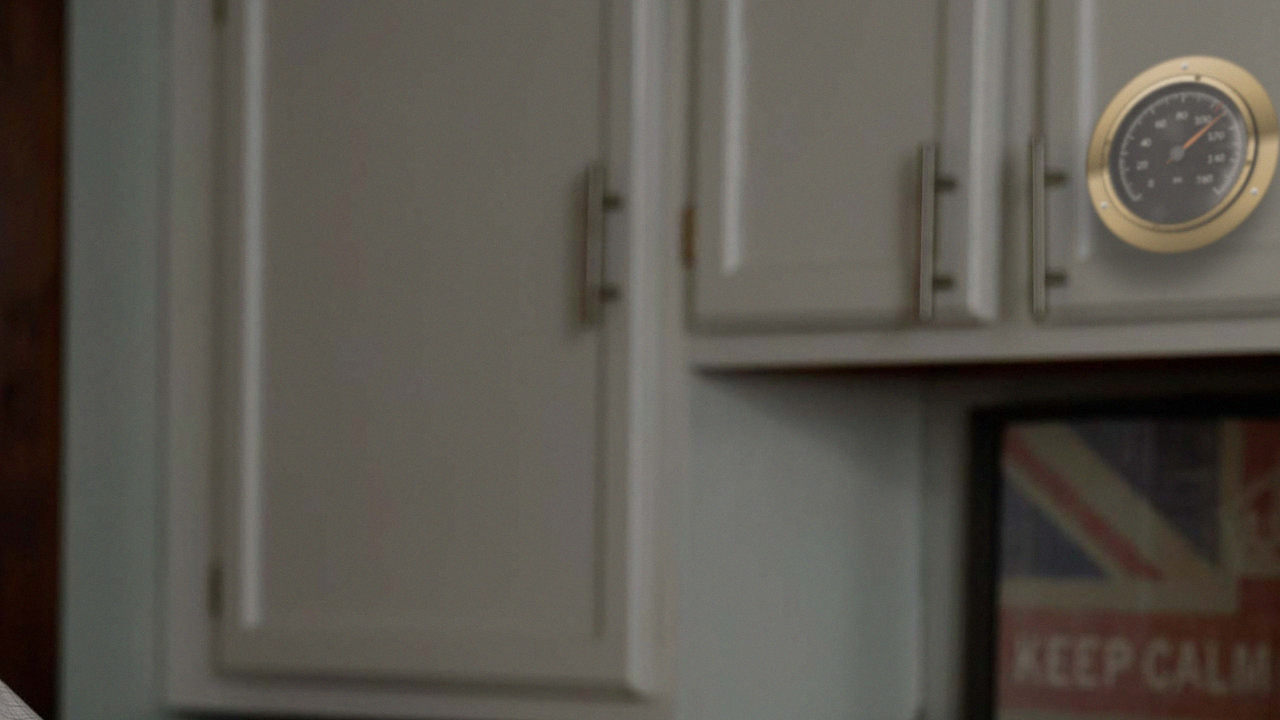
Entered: 110 psi
